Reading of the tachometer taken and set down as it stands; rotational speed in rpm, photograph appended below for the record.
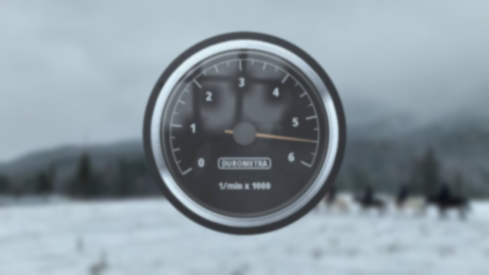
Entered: 5500 rpm
